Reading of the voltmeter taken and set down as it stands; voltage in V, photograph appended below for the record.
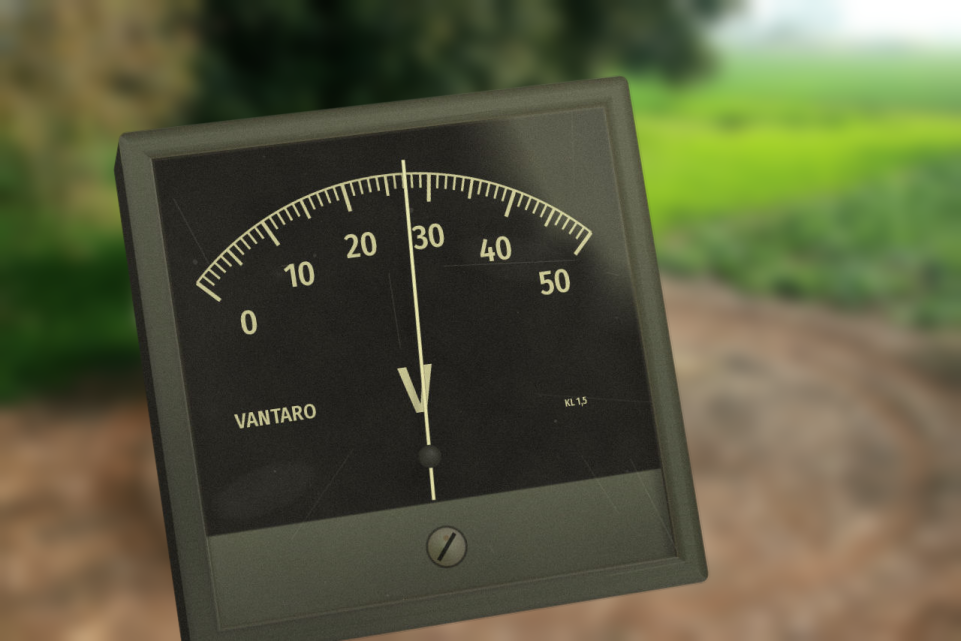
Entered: 27 V
